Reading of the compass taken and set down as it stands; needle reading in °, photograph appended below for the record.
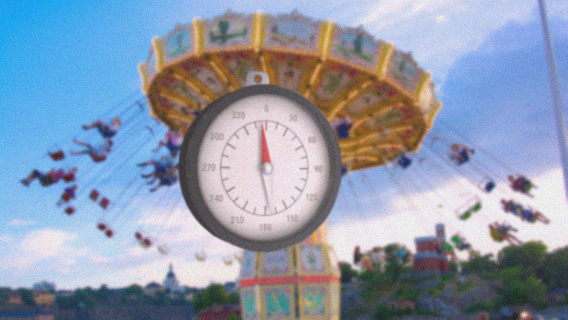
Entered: 352.5 °
